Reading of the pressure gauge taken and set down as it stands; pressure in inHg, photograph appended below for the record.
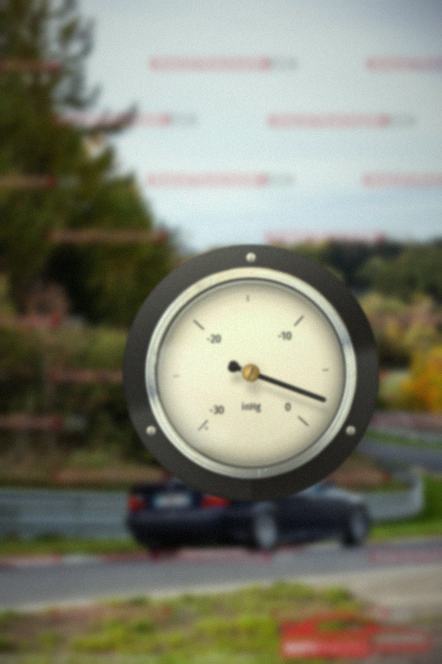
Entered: -2.5 inHg
